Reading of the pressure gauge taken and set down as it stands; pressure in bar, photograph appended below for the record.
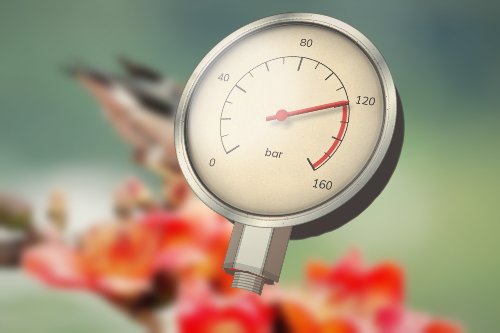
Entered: 120 bar
